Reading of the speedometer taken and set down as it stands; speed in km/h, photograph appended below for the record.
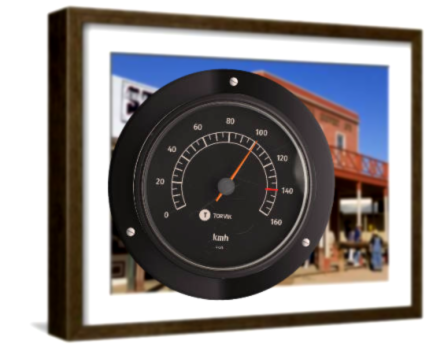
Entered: 100 km/h
